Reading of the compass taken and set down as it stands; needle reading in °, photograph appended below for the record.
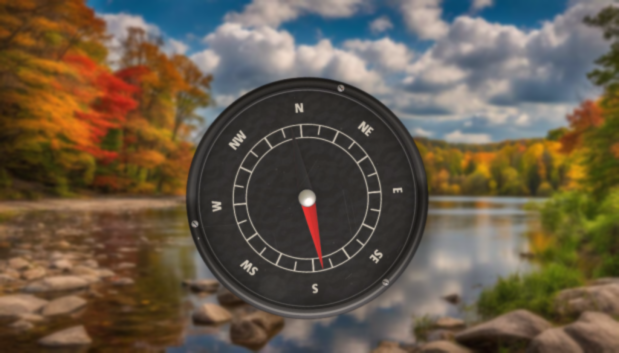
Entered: 172.5 °
